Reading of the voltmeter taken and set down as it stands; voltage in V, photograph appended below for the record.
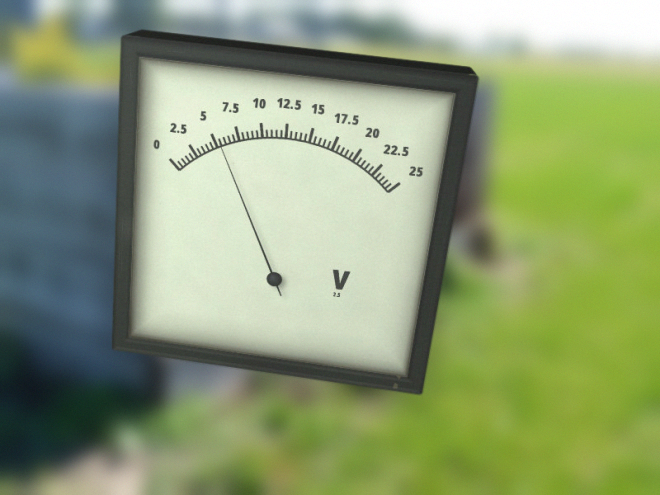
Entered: 5.5 V
